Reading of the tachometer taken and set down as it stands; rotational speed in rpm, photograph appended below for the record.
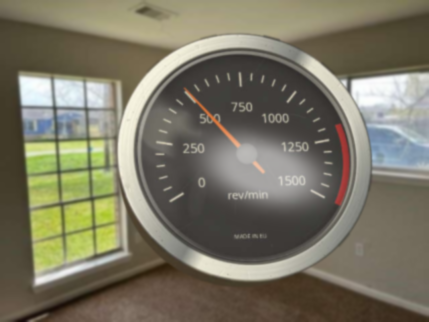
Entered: 500 rpm
